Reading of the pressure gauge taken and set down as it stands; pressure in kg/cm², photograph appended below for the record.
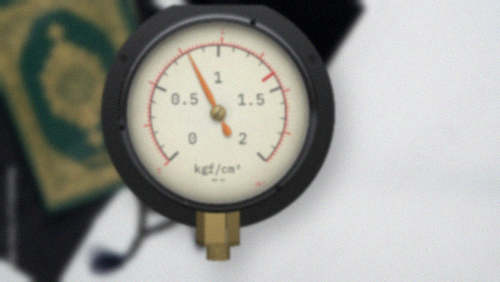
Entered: 0.8 kg/cm²
